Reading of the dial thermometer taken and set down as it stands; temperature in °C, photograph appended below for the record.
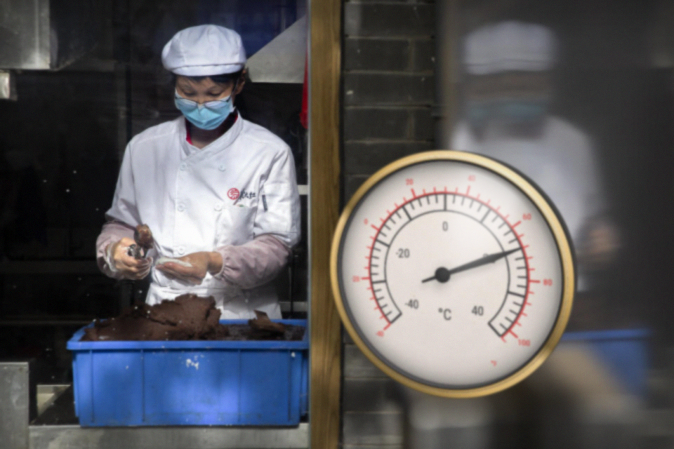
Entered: 20 °C
